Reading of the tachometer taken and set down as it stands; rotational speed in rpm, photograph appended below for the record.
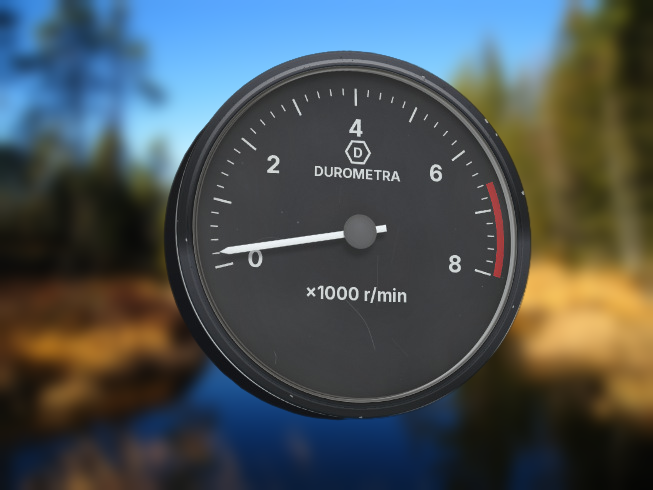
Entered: 200 rpm
